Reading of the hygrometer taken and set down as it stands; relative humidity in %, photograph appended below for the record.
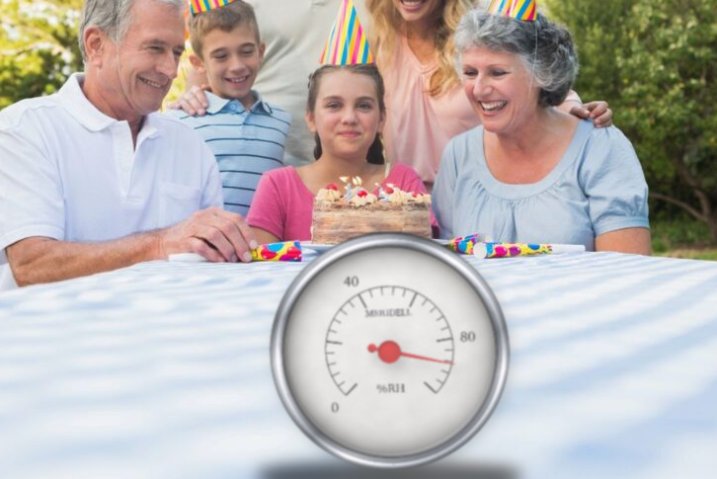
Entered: 88 %
